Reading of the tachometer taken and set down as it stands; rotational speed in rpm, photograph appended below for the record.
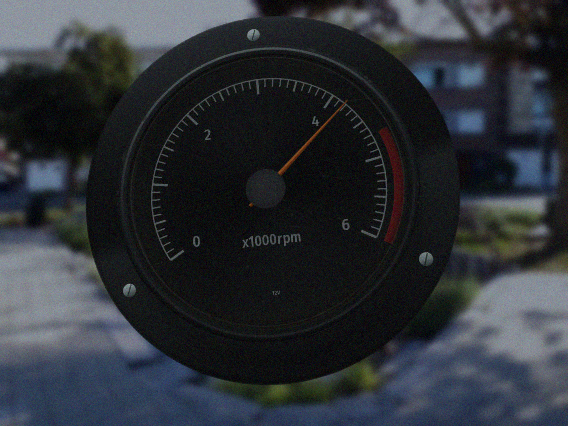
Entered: 4200 rpm
